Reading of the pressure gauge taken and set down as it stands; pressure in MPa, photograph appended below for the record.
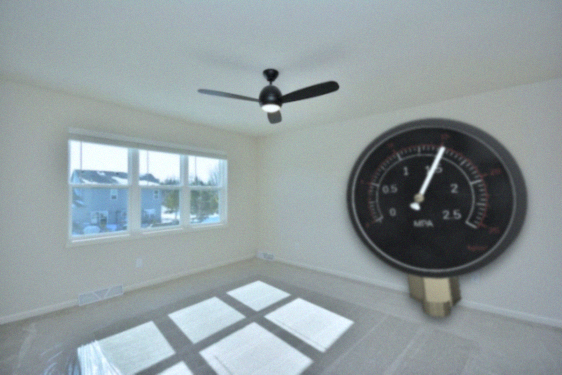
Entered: 1.5 MPa
